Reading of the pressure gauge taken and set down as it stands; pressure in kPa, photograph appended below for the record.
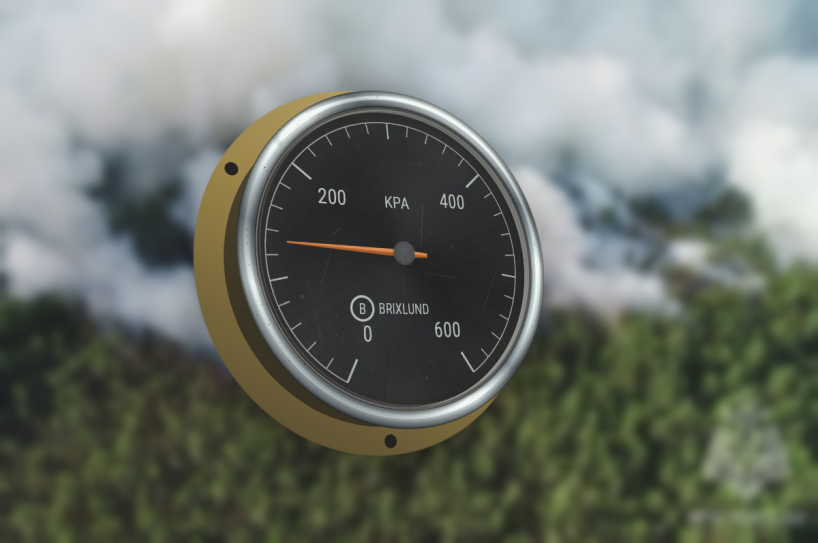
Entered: 130 kPa
